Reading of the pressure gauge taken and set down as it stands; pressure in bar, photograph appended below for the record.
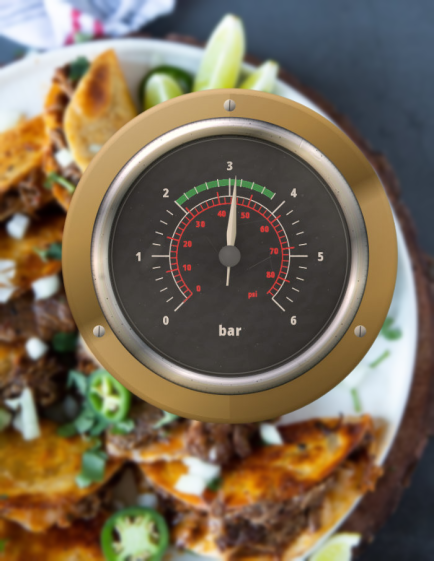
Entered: 3.1 bar
